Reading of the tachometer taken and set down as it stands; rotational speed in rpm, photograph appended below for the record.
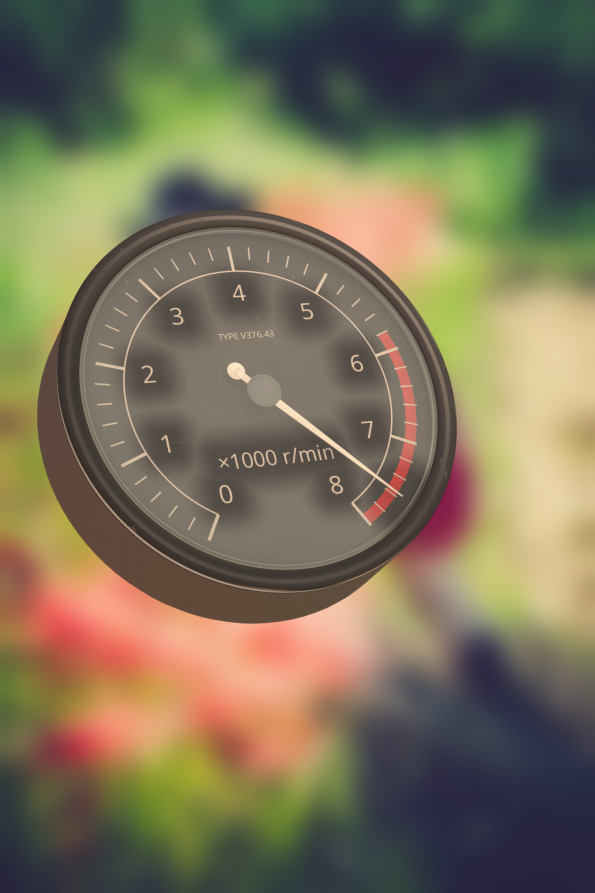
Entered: 7600 rpm
